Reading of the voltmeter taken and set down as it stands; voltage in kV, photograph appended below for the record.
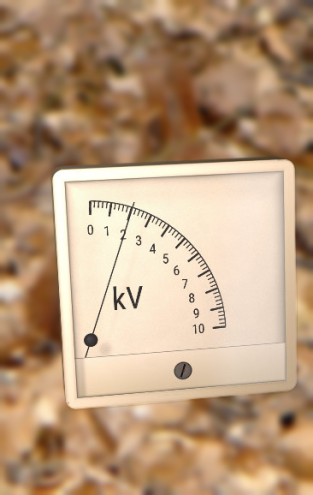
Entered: 2 kV
